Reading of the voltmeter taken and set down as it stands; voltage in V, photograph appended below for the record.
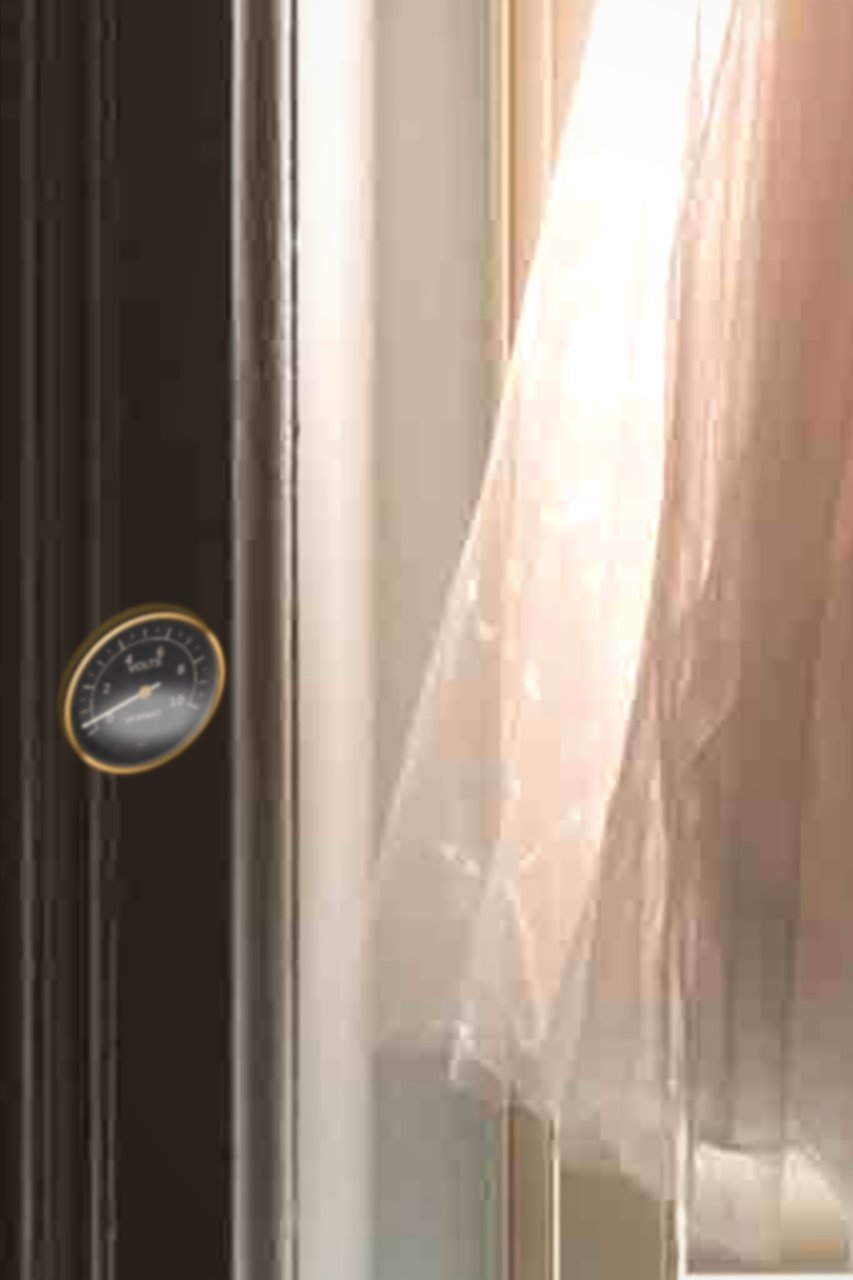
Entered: 0.5 V
